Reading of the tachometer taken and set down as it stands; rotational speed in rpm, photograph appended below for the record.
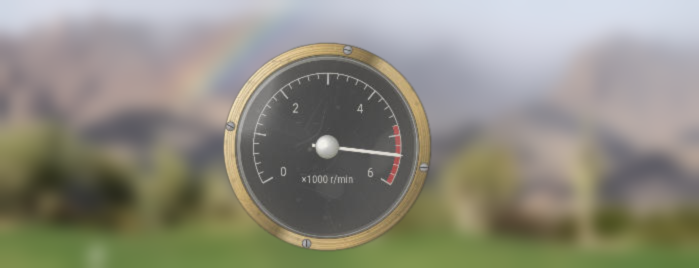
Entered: 5400 rpm
